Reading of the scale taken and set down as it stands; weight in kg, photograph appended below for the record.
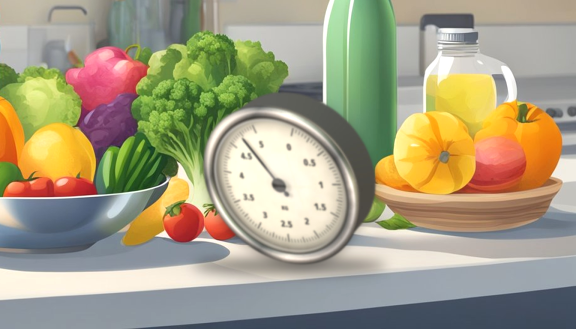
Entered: 4.75 kg
